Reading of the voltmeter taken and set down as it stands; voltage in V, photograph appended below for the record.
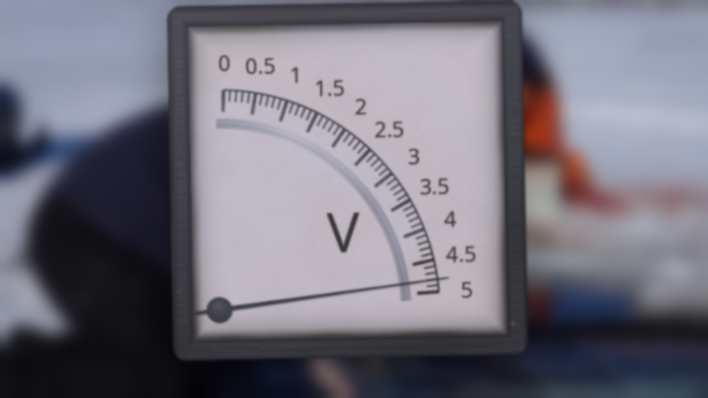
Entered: 4.8 V
